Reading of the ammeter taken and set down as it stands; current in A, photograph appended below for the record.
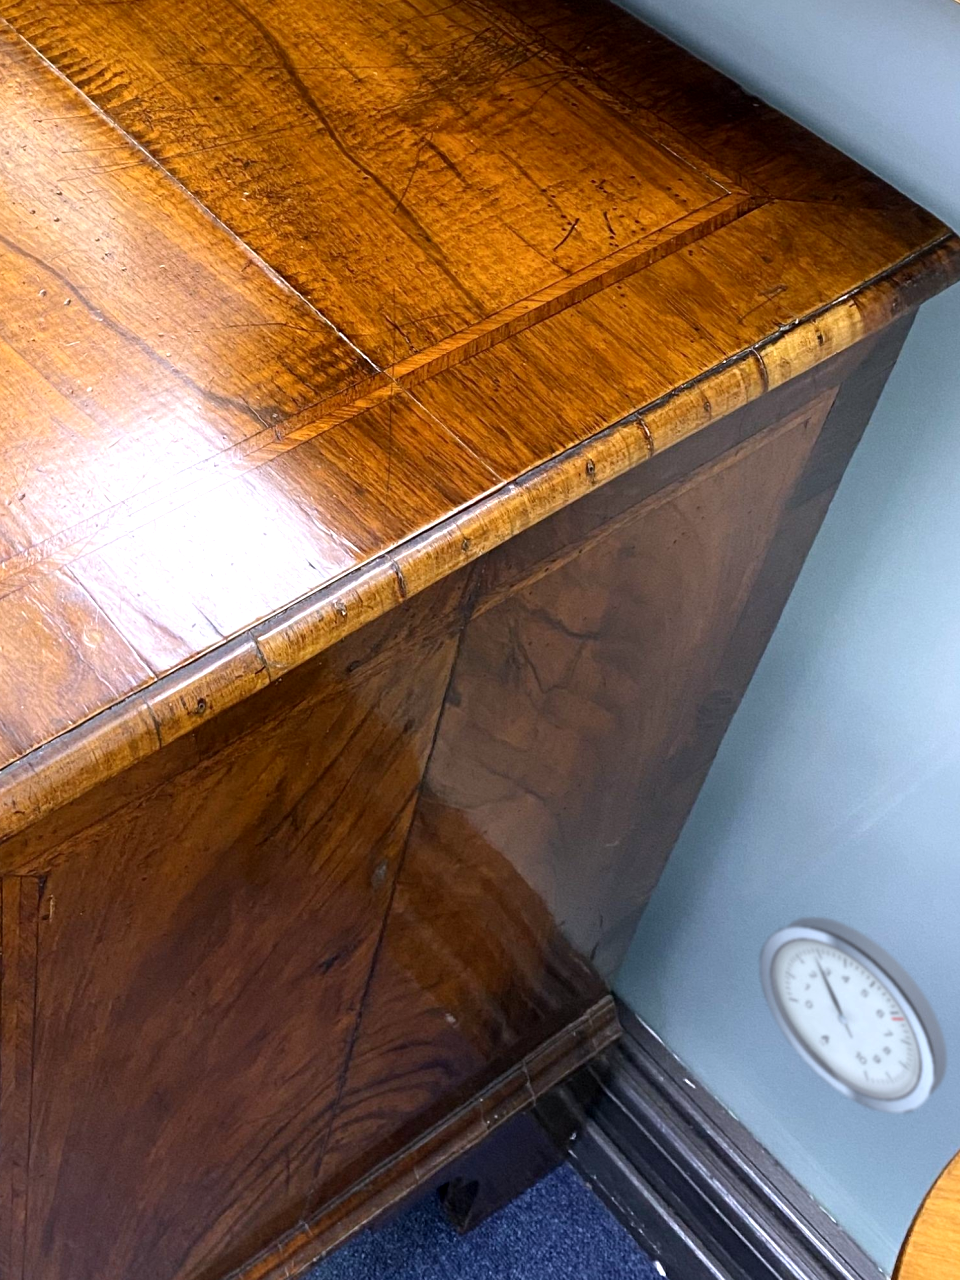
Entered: 3 A
